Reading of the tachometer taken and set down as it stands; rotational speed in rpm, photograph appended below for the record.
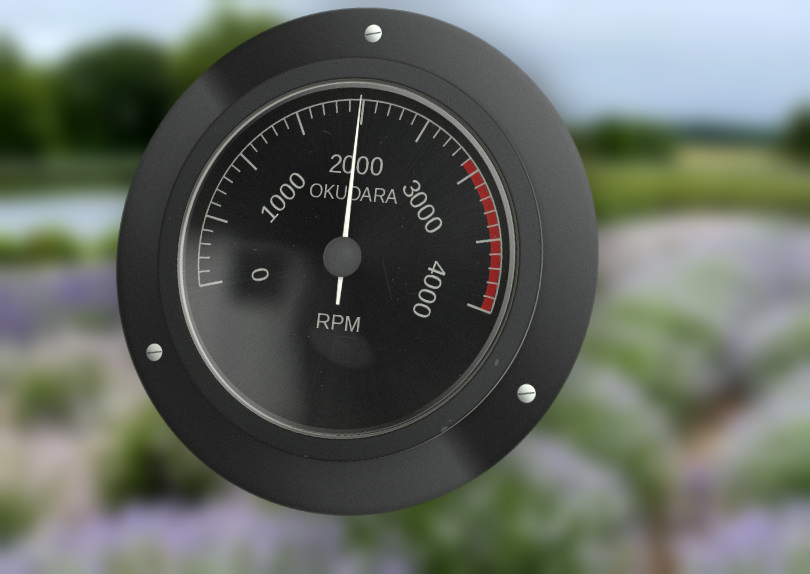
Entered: 2000 rpm
